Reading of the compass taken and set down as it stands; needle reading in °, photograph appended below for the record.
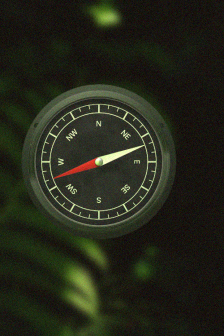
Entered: 250 °
